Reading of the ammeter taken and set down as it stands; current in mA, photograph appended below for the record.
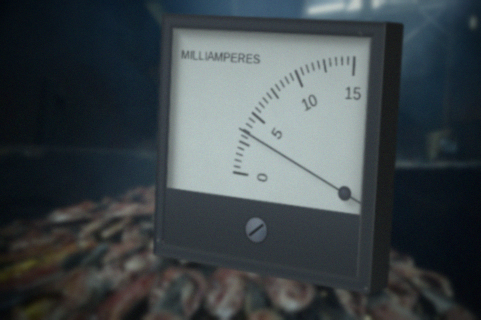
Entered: 3.5 mA
